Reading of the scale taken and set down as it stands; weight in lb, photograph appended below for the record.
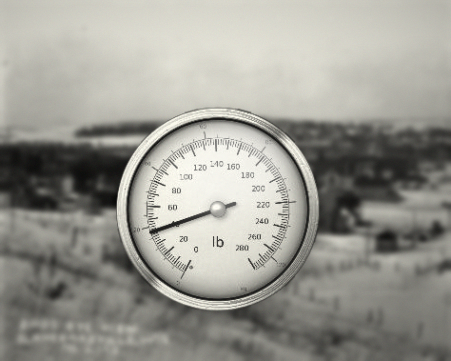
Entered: 40 lb
